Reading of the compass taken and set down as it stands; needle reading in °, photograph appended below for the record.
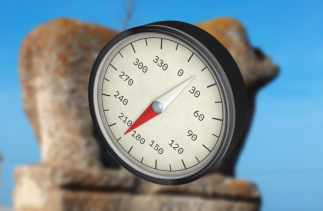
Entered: 195 °
